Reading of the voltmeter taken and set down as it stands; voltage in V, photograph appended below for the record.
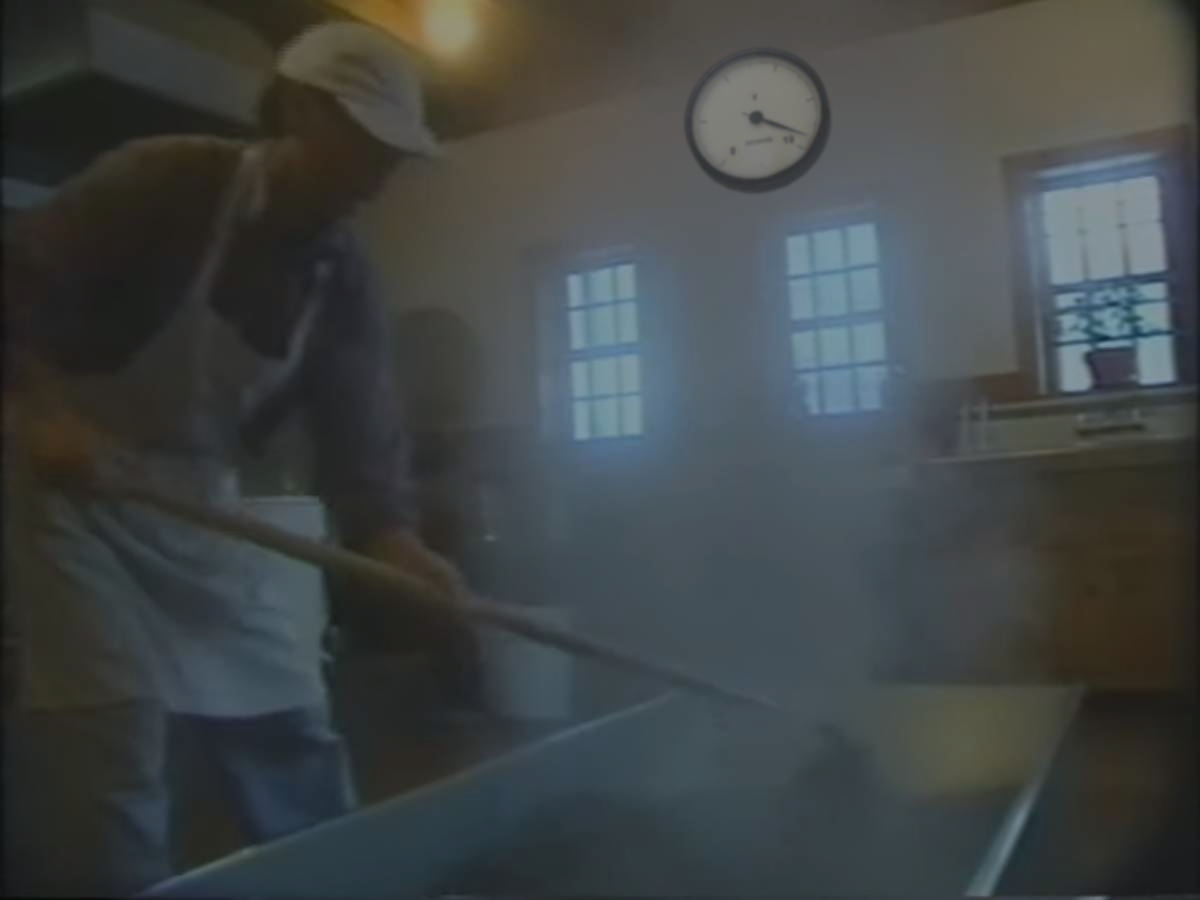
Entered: 9.5 V
